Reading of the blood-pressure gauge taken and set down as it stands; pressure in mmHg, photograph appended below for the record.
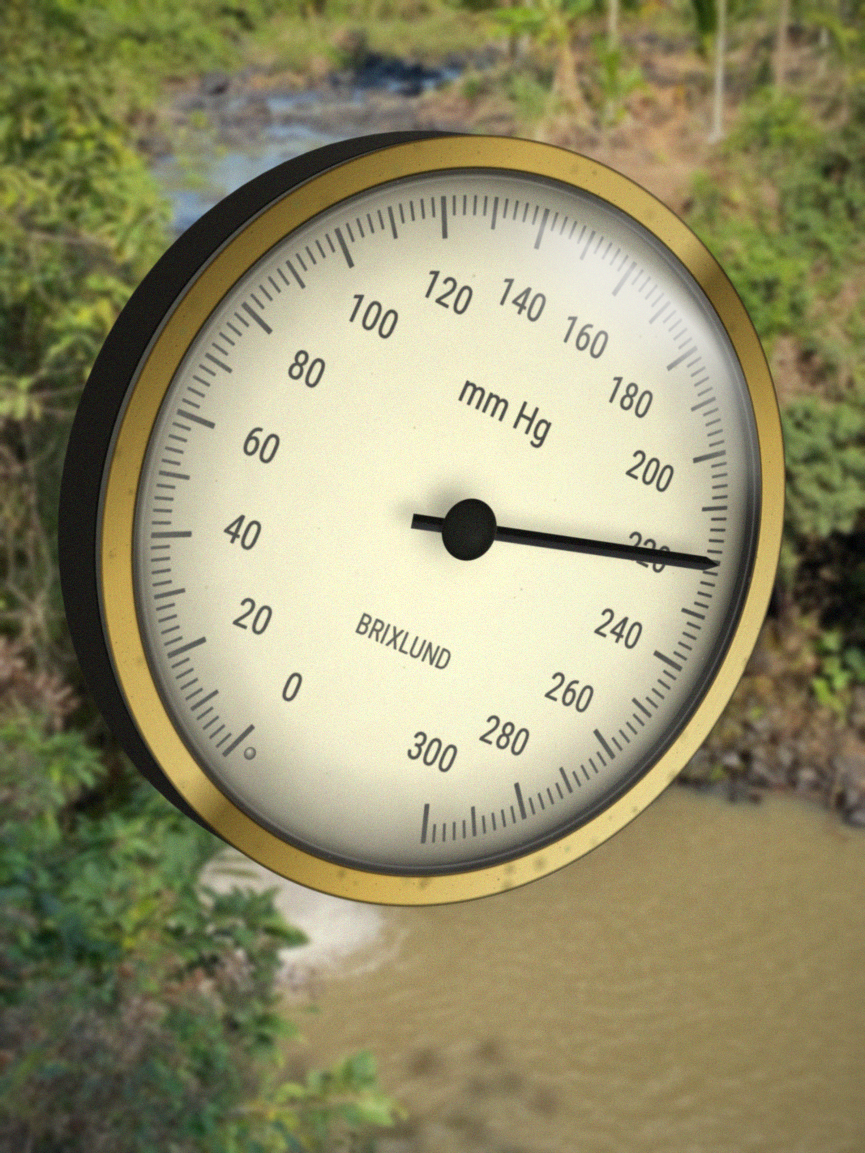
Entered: 220 mmHg
